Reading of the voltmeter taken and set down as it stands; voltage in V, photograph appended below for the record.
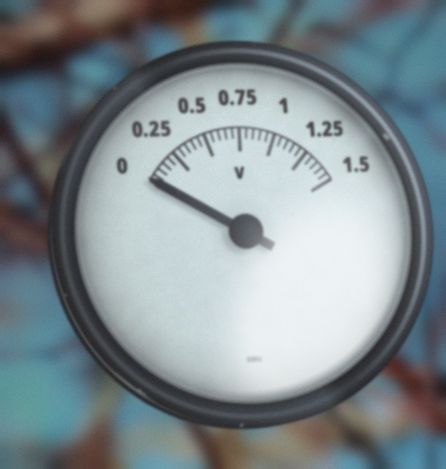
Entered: 0 V
